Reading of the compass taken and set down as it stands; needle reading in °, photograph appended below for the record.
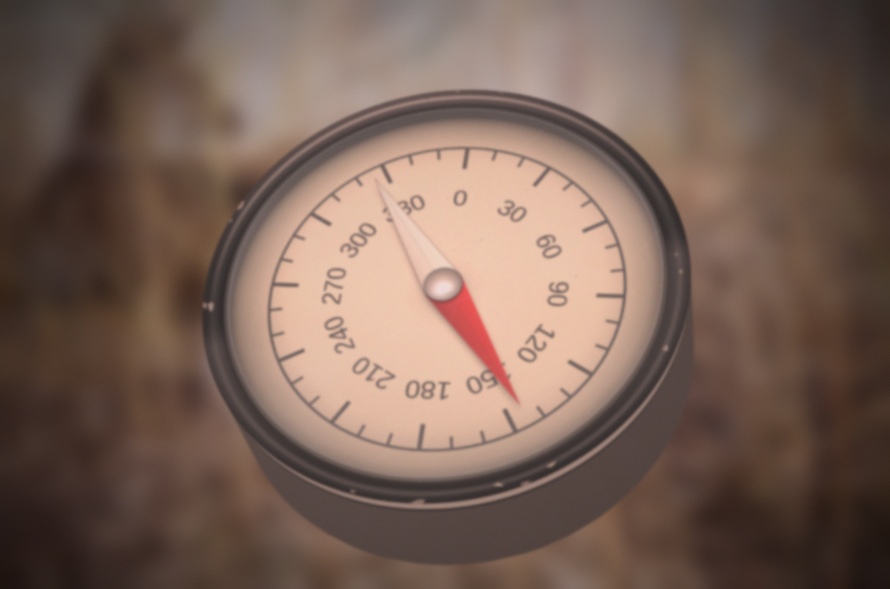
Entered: 145 °
